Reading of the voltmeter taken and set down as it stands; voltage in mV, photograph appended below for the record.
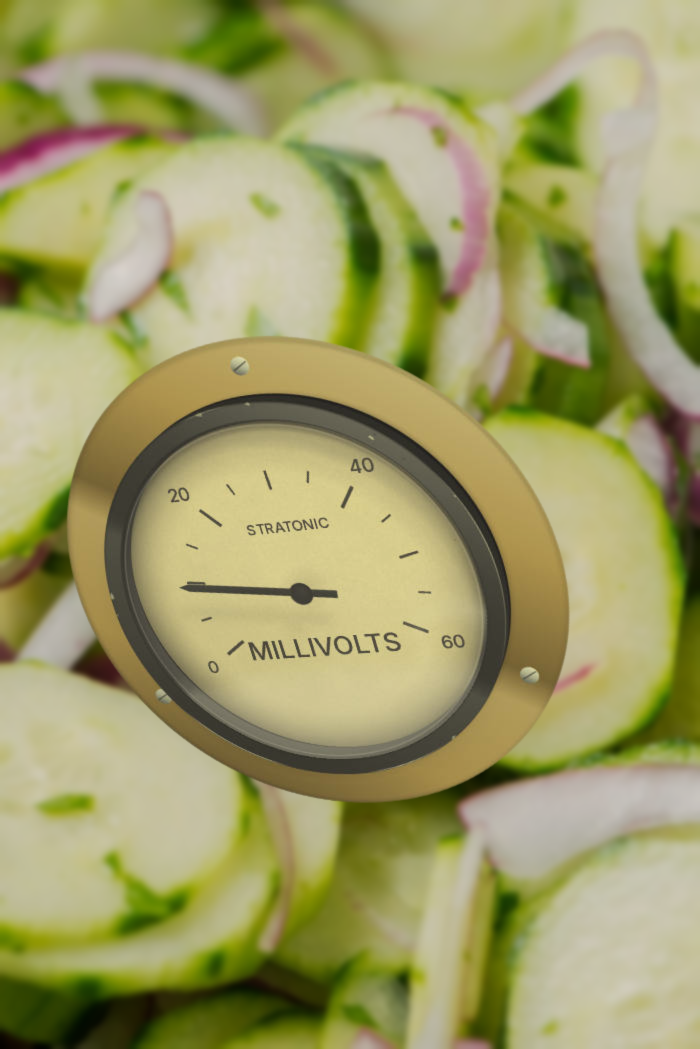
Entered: 10 mV
